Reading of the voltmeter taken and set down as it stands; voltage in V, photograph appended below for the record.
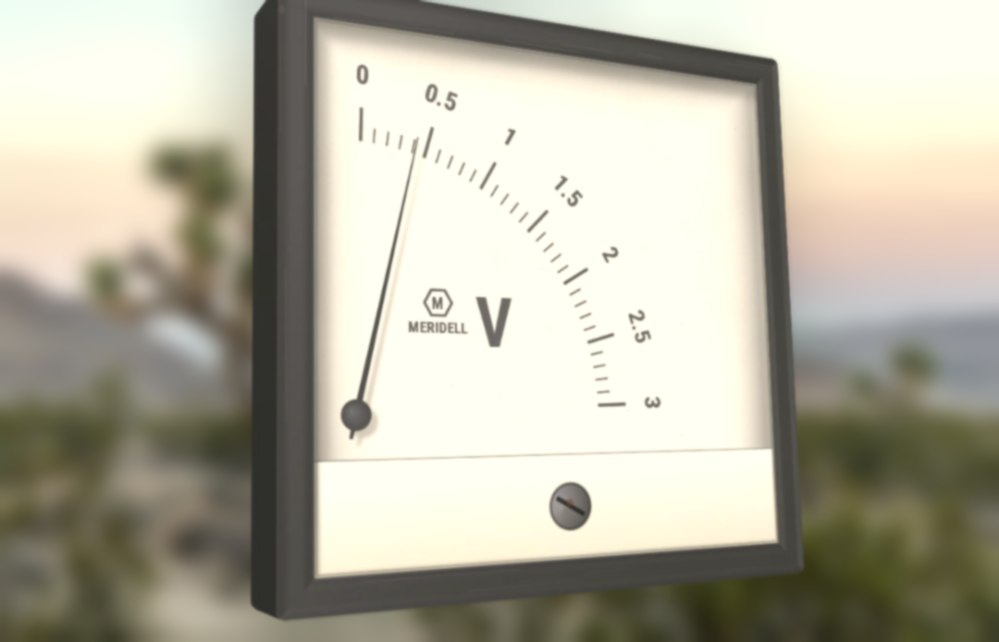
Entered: 0.4 V
